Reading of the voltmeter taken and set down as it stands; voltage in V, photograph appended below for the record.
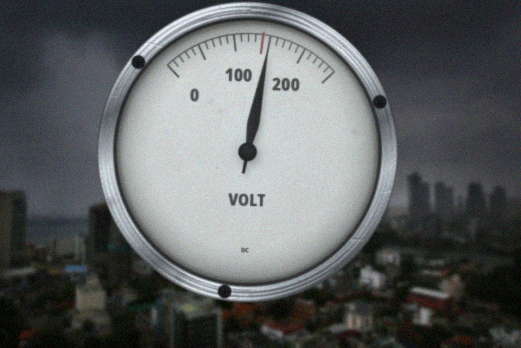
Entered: 150 V
